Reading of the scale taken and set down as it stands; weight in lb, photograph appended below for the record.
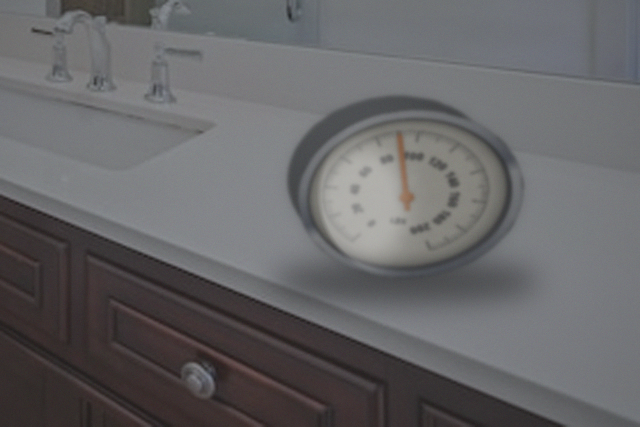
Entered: 90 lb
